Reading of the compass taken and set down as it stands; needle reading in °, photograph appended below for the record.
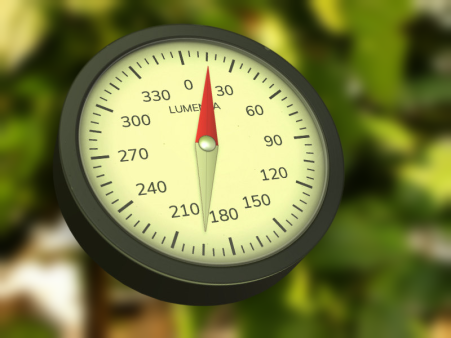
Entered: 15 °
